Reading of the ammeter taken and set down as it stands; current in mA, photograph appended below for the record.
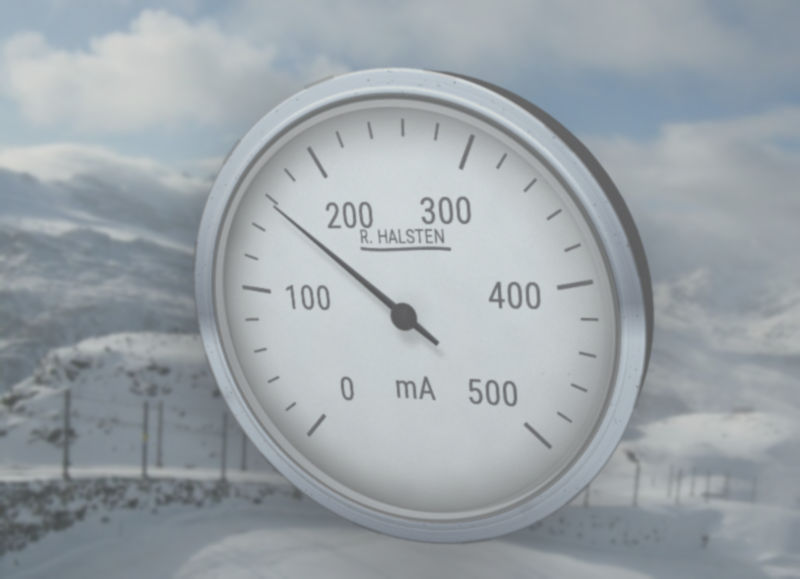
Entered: 160 mA
